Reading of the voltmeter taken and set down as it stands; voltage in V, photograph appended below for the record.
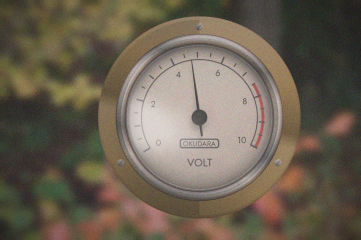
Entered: 4.75 V
